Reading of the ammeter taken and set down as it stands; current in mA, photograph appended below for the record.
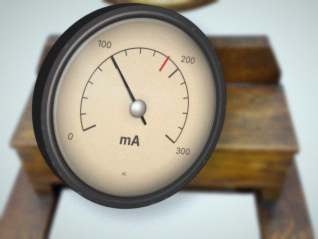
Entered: 100 mA
